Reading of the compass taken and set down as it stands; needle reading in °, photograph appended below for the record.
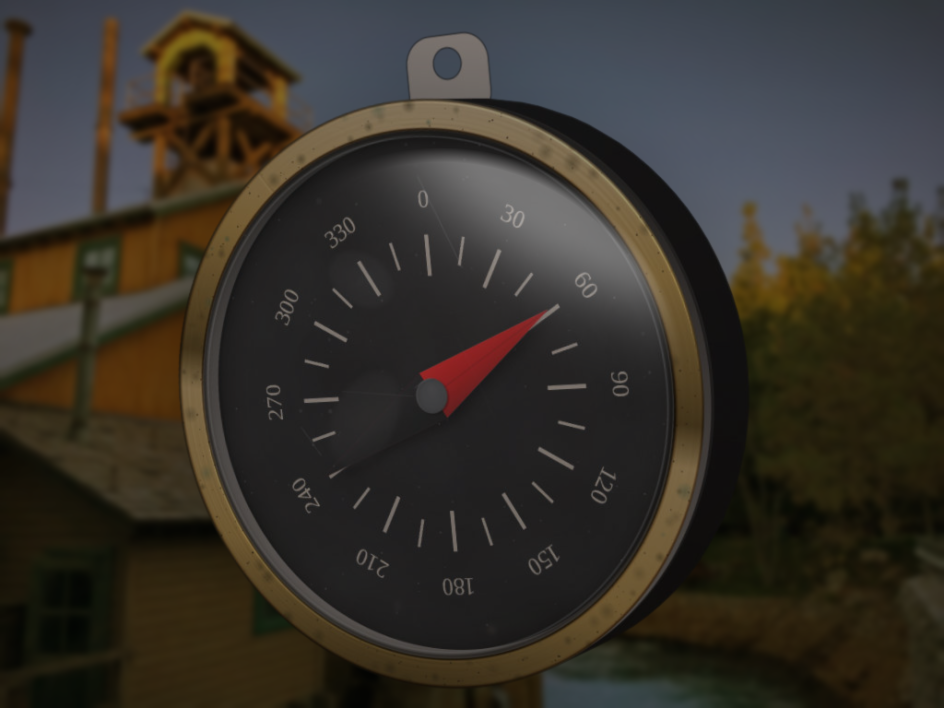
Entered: 60 °
